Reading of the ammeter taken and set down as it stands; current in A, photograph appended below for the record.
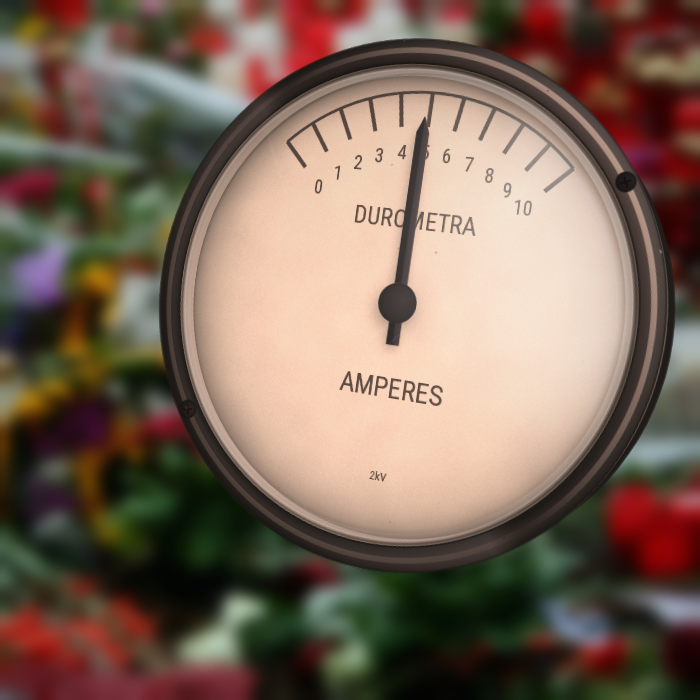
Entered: 5 A
